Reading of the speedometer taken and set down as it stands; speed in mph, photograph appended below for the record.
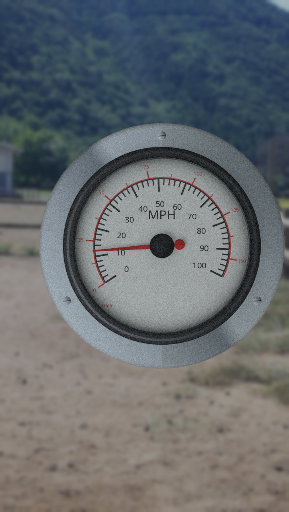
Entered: 12 mph
